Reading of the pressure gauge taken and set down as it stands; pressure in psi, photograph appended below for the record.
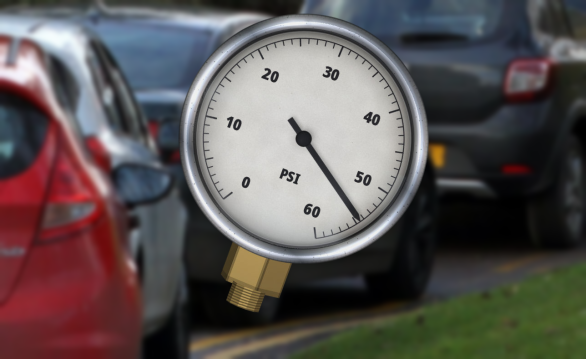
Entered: 54.5 psi
